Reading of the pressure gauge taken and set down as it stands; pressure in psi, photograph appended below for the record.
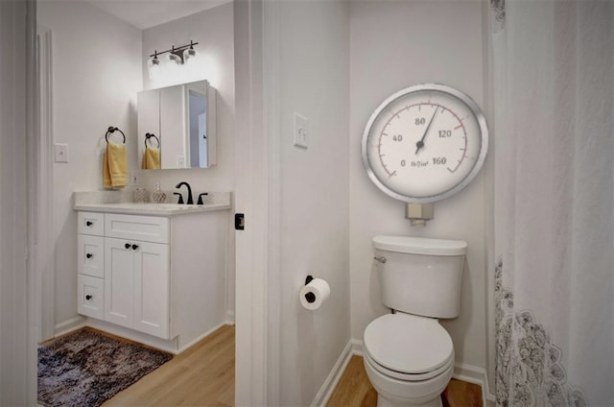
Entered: 95 psi
